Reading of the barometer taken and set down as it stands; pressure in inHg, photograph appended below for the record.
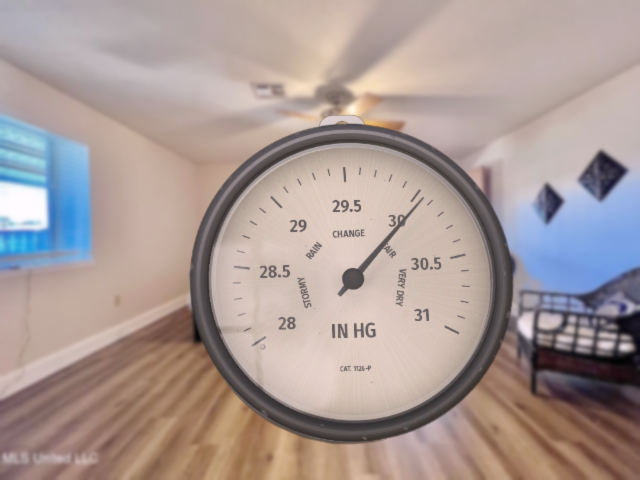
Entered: 30.05 inHg
